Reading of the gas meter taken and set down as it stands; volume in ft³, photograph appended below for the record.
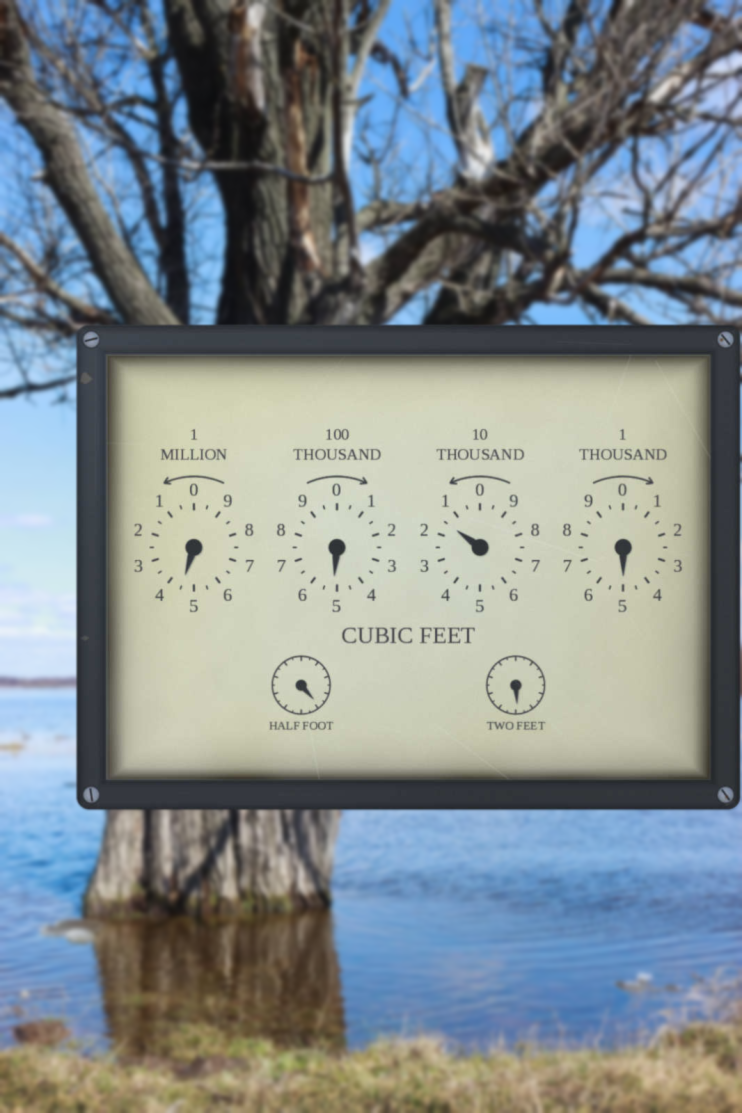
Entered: 451500 ft³
